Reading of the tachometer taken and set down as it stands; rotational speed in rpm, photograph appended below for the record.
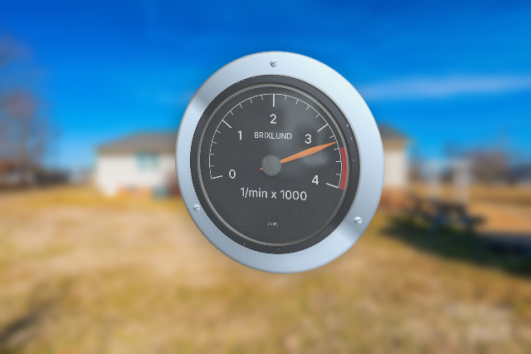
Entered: 3300 rpm
